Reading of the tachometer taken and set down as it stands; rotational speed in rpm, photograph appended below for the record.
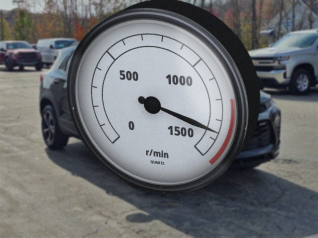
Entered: 1350 rpm
